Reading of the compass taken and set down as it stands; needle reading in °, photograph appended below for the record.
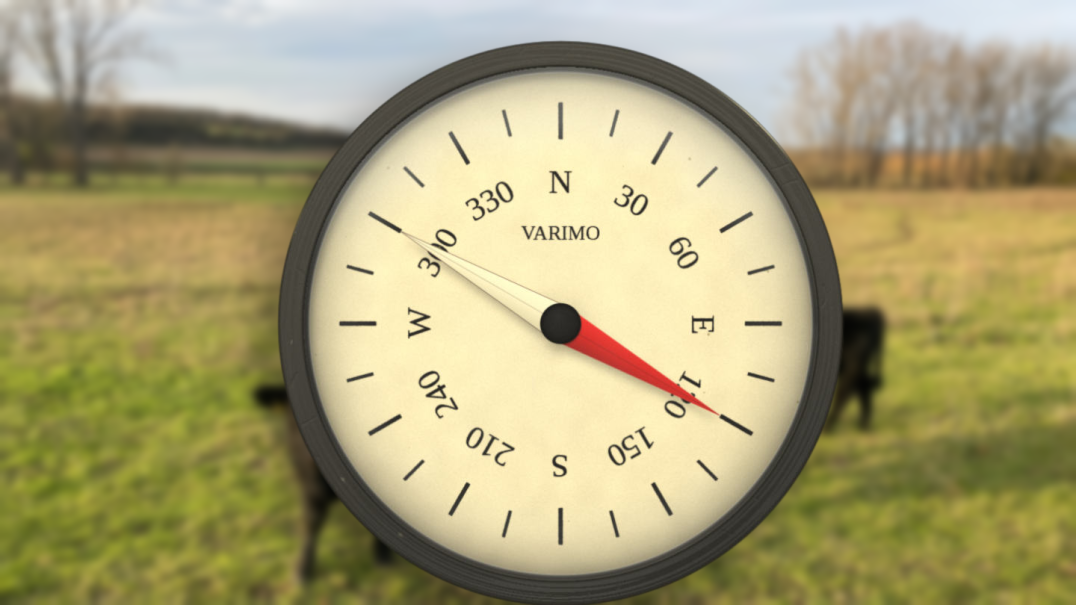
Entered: 120 °
